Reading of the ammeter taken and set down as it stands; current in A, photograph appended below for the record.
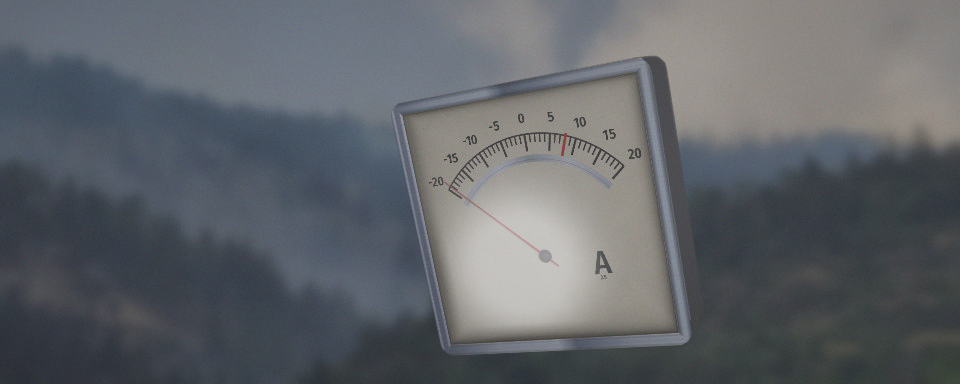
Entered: -19 A
